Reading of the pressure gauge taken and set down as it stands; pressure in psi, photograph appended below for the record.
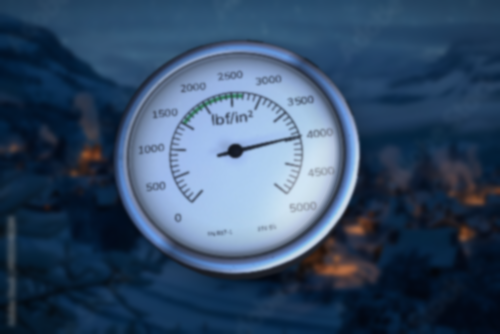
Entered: 4000 psi
